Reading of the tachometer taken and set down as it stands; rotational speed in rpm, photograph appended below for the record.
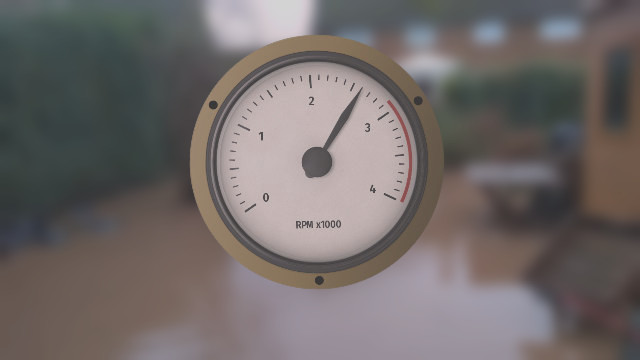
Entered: 2600 rpm
